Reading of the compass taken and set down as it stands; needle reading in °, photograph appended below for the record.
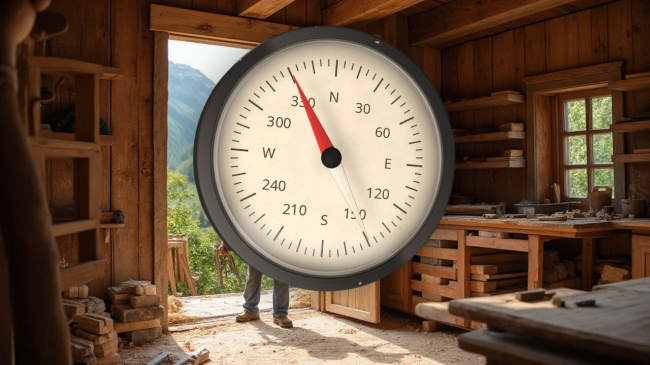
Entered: 330 °
